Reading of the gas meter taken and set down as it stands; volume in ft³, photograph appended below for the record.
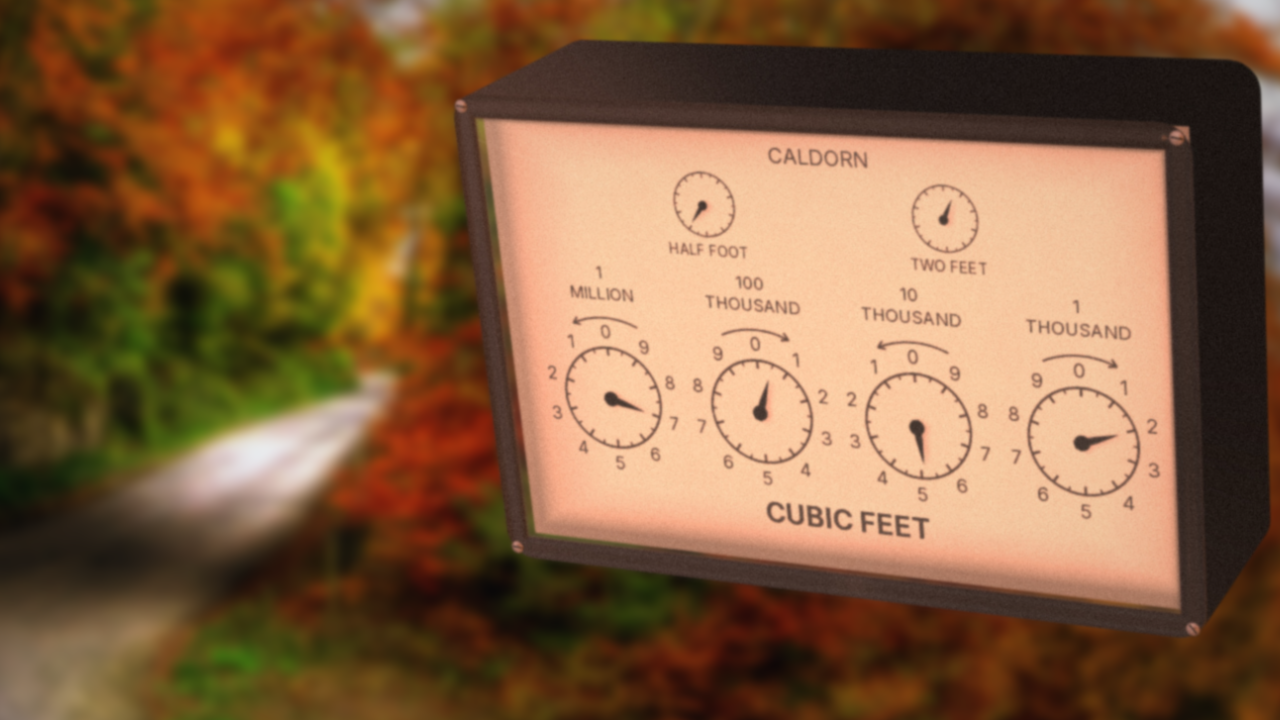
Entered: 705200 ft³
